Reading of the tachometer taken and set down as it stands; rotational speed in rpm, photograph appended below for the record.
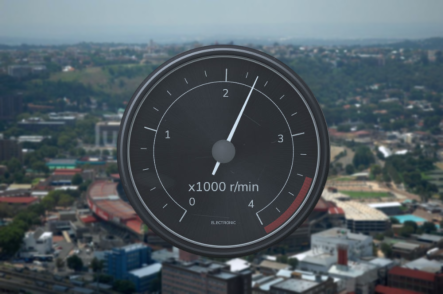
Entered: 2300 rpm
